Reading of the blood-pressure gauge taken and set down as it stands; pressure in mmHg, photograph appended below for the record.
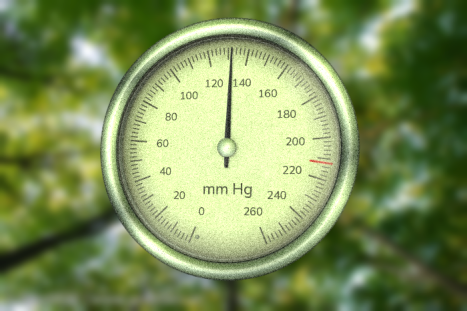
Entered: 132 mmHg
